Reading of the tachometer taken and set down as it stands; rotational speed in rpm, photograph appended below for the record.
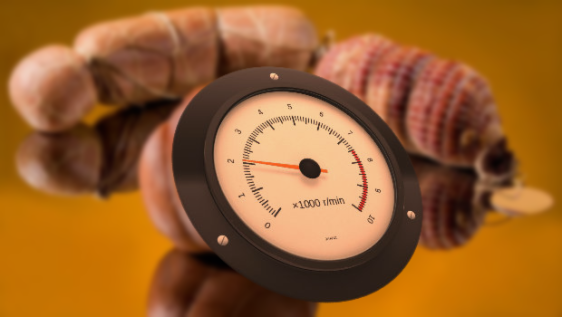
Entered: 2000 rpm
